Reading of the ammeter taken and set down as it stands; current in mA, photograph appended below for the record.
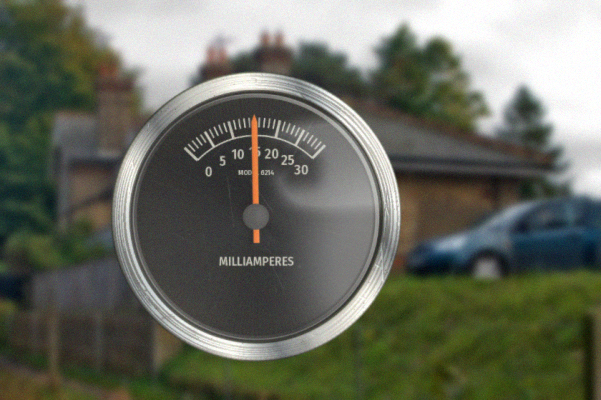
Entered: 15 mA
